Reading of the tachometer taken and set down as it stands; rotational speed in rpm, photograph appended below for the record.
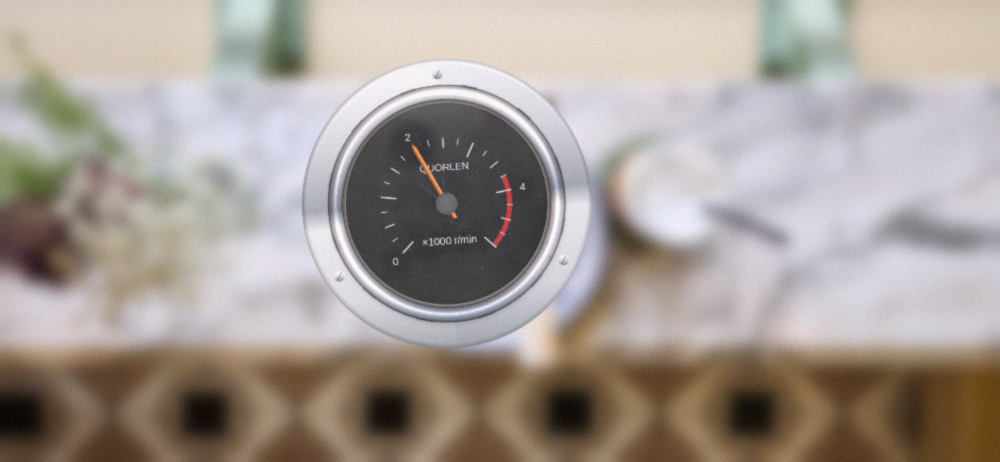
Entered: 2000 rpm
